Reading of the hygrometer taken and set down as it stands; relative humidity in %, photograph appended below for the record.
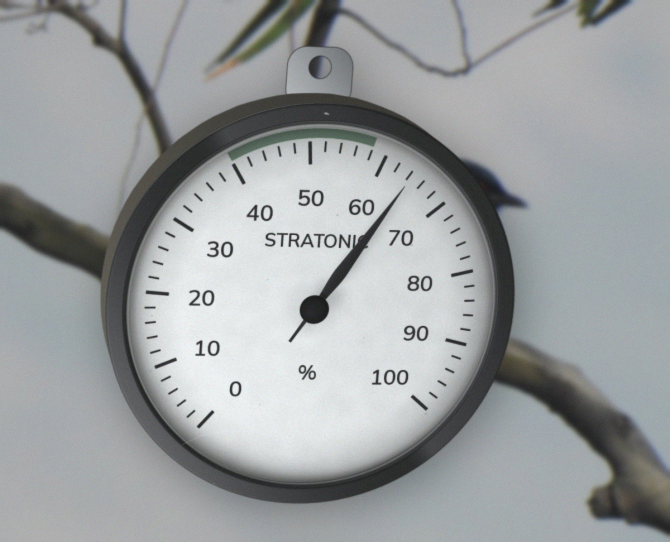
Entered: 64 %
